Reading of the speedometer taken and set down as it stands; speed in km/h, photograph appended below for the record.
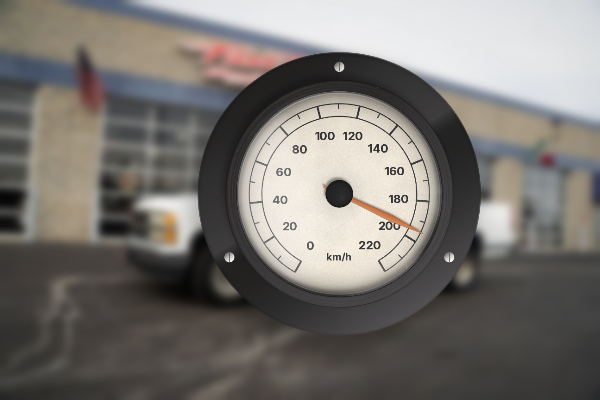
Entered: 195 km/h
